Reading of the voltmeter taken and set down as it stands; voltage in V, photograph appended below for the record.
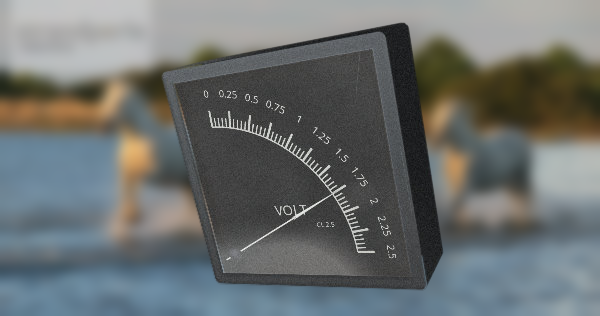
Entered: 1.75 V
